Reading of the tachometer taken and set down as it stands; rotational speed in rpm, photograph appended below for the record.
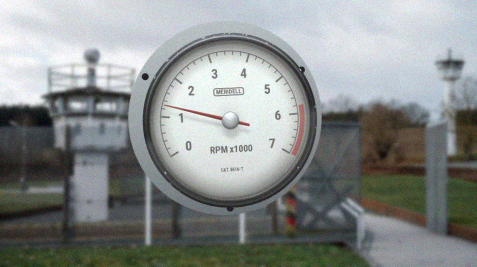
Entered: 1300 rpm
